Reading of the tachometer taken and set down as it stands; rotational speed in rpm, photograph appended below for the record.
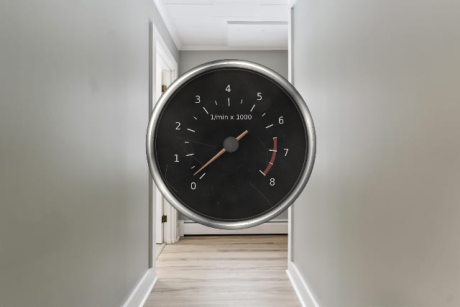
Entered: 250 rpm
